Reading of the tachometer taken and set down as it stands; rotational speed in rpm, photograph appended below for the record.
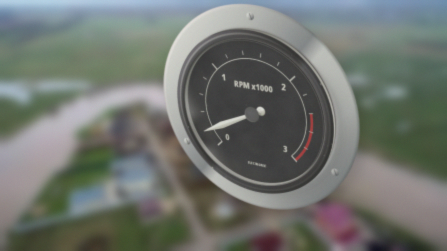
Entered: 200 rpm
